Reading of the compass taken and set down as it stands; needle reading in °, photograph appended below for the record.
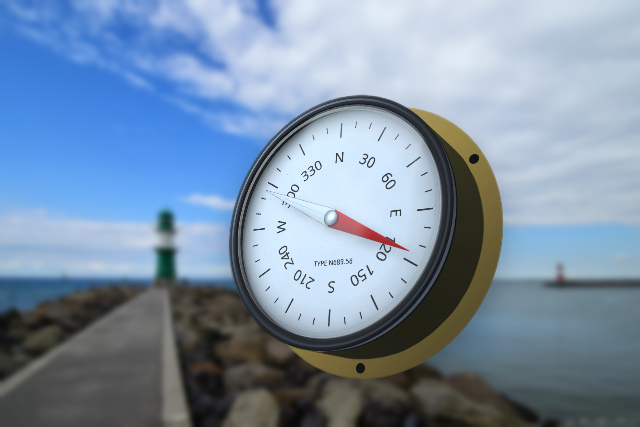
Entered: 115 °
